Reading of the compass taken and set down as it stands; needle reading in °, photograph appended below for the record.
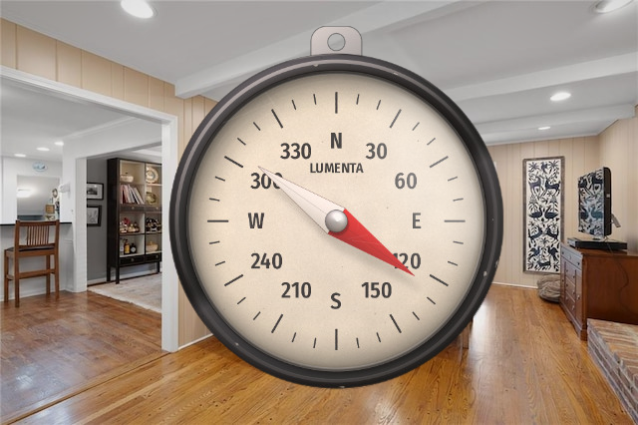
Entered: 125 °
